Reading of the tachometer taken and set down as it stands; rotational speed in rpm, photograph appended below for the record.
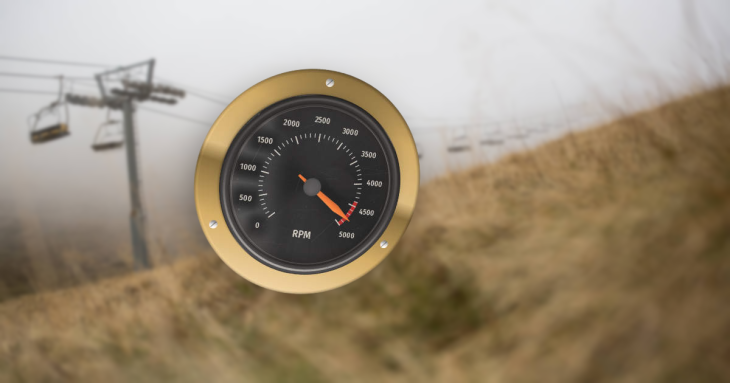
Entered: 4800 rpm
